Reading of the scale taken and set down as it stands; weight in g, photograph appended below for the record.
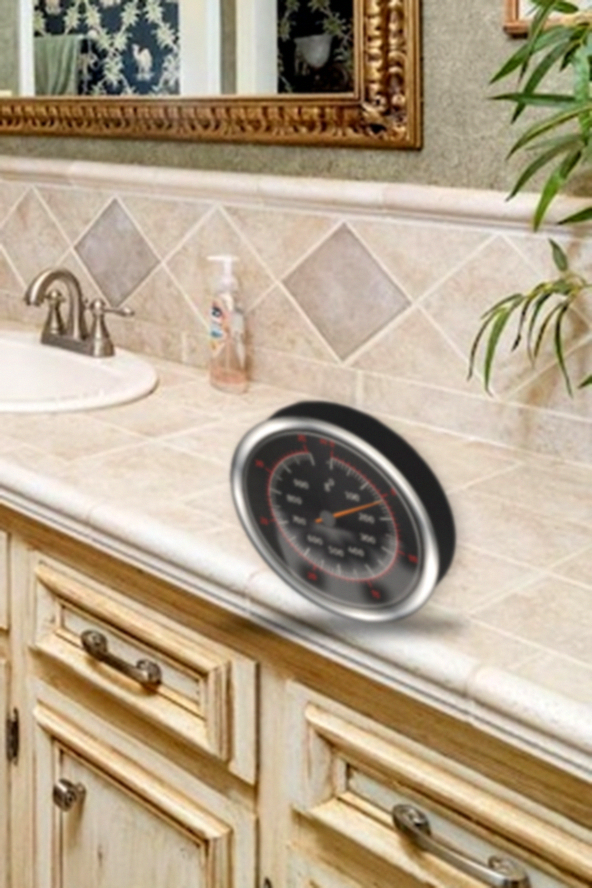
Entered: 150 g
